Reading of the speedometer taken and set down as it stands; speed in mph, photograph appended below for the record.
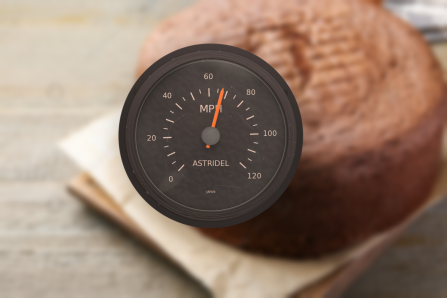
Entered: 67.5 mph
